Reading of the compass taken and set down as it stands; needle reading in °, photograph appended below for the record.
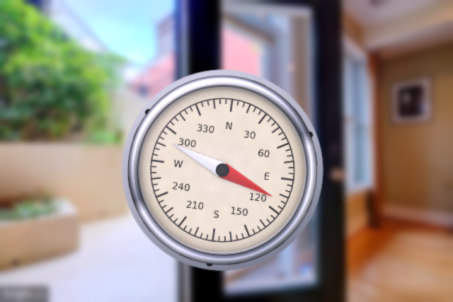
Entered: 110 °
